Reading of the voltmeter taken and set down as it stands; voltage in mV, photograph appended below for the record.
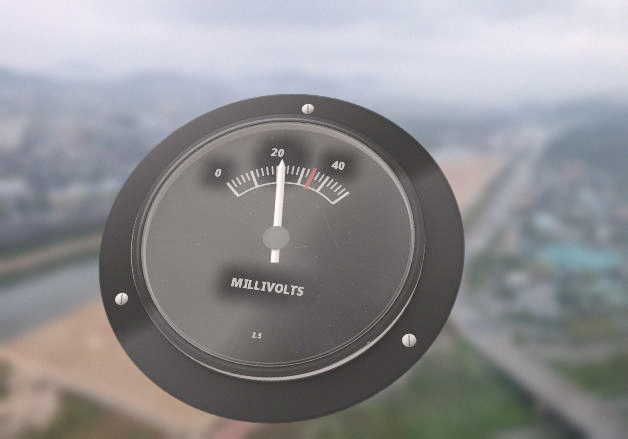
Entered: 22 mV
